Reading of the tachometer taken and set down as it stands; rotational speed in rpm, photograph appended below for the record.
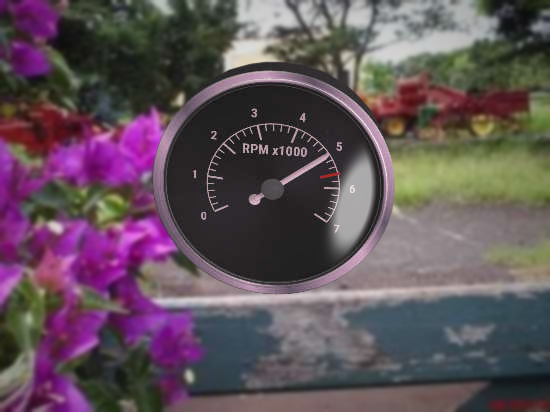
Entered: 5000 rpm
